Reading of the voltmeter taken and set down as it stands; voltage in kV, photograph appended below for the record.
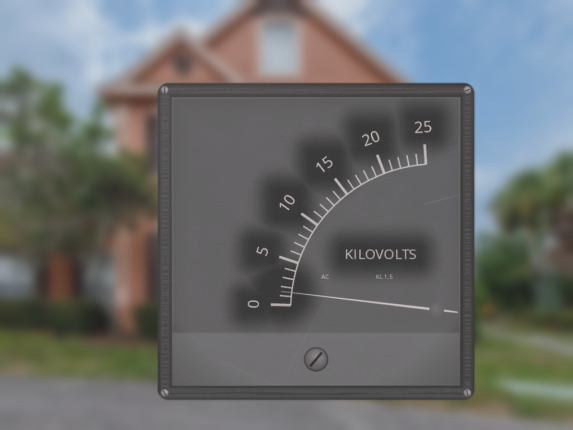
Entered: 1.5 kV
